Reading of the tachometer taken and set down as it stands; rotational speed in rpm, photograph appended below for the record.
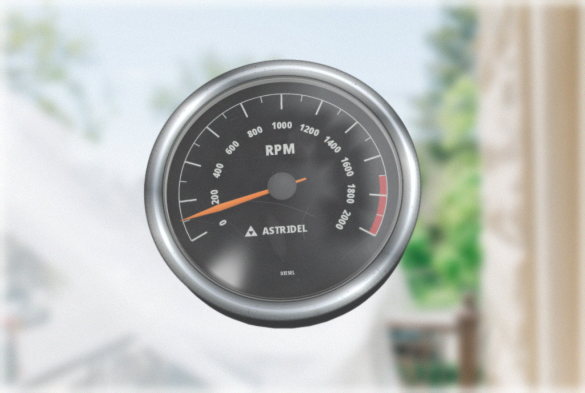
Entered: 100 rpm
